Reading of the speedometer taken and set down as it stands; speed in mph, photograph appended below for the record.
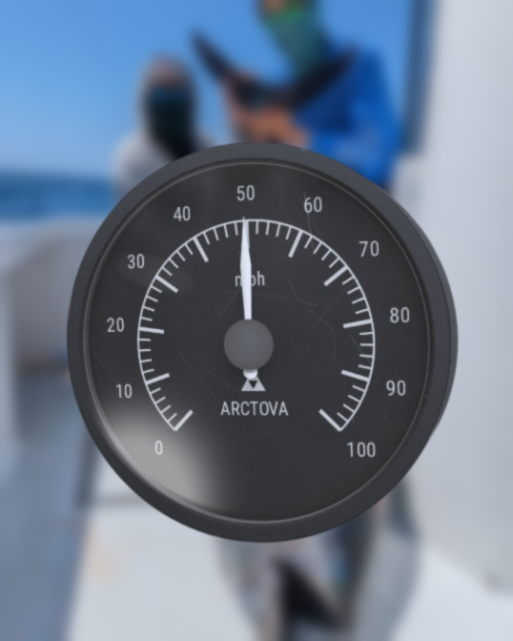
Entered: 50 mph
